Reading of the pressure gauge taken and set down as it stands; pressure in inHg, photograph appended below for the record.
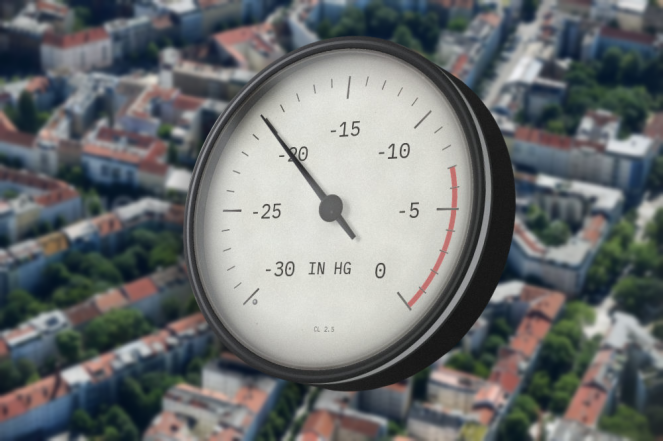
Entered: -20 inHg
